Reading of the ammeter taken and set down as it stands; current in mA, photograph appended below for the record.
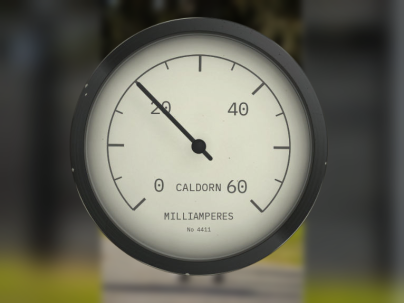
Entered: 20 mA
